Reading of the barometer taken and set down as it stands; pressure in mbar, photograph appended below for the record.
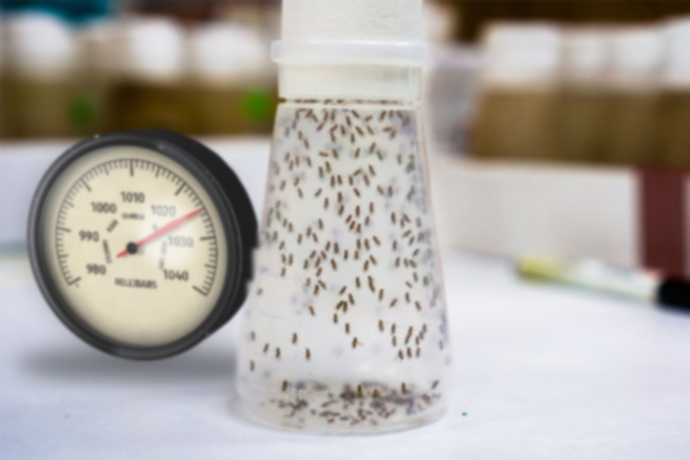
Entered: 1025 mbar
